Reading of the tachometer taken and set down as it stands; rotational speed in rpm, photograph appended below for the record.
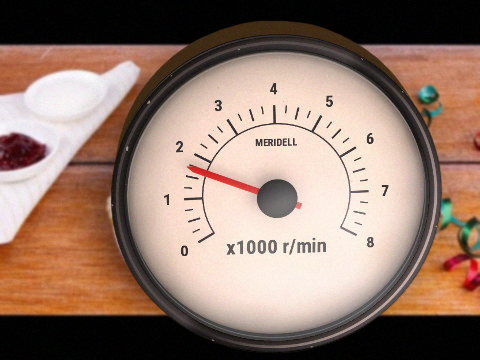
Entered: 1750 rpm
